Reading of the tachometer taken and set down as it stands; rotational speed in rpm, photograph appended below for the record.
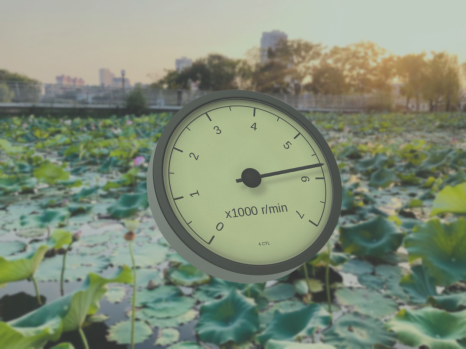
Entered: 5750 rpm
